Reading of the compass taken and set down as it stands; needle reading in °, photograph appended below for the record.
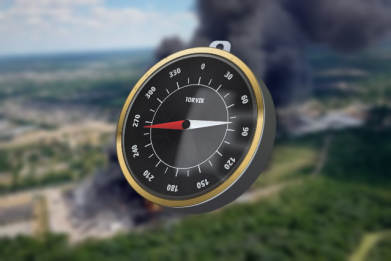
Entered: 262.5 °
